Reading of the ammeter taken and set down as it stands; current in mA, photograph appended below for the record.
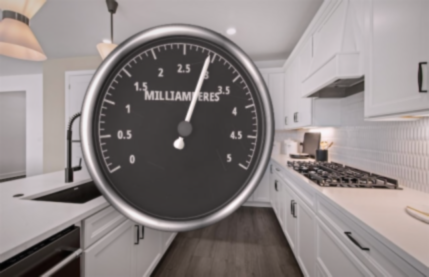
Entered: 2.9 mA
